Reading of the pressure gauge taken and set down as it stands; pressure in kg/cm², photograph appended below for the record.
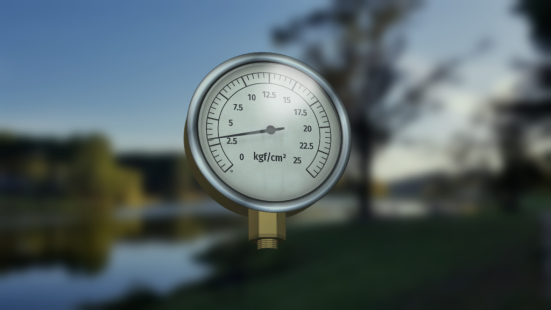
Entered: 3 kg/cm²
